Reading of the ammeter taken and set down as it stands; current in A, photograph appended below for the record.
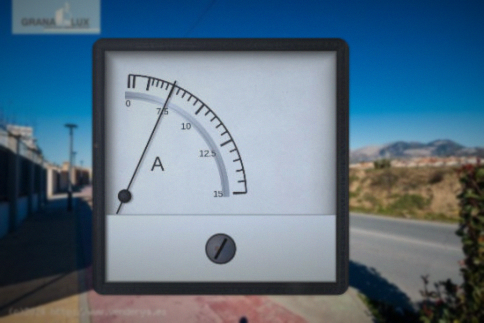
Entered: 7.5 A
